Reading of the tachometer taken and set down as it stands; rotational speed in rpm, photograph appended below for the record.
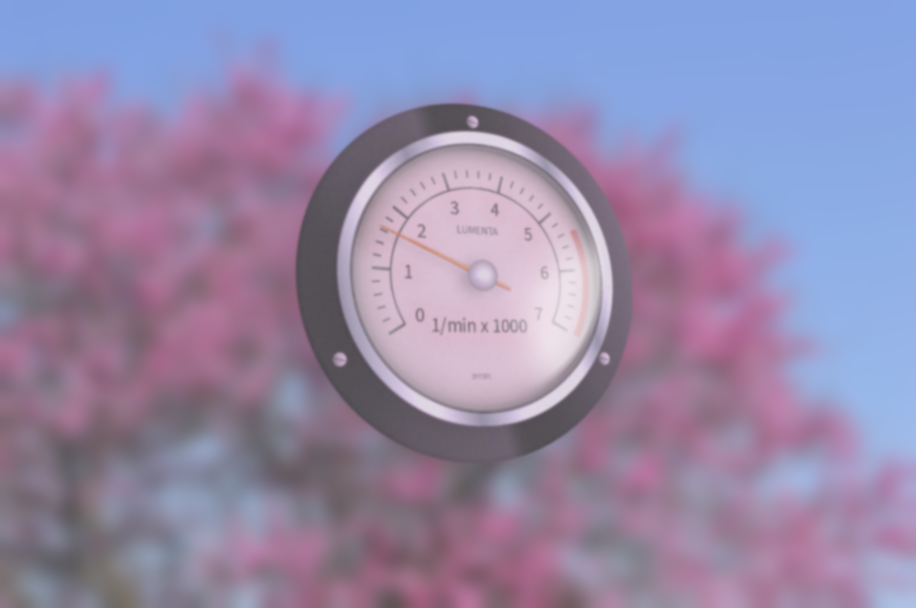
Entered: 1600 rpm
